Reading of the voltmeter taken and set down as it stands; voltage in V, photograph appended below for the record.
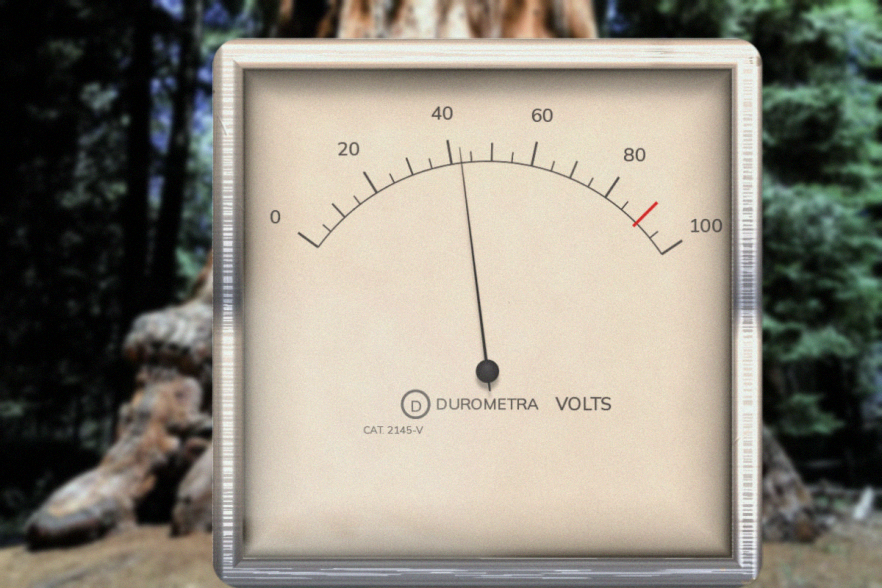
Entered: 42.5 V
